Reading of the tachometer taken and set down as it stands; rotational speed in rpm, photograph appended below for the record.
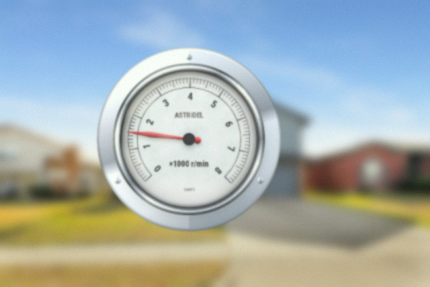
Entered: 1500 rpm
